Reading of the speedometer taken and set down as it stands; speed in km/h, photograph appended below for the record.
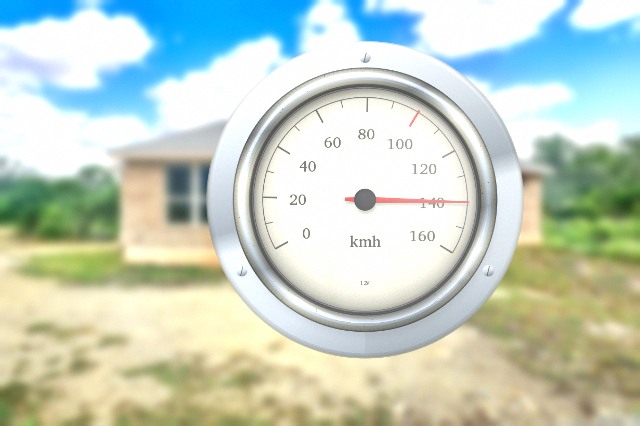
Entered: 140 km/h
